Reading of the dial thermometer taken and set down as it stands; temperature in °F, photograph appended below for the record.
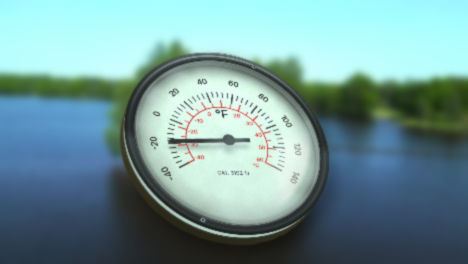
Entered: -20 °F
